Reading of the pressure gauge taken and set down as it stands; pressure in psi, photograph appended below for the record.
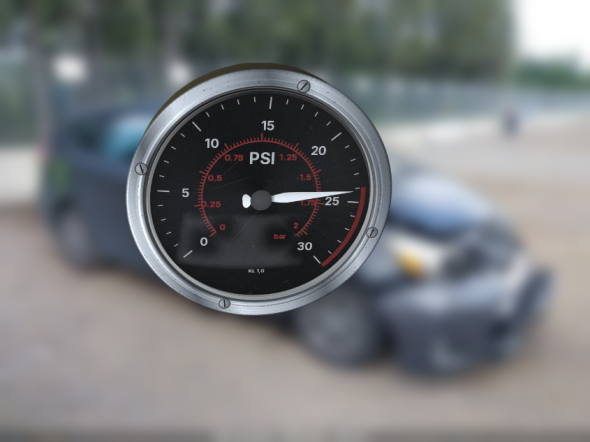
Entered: 24 psi
